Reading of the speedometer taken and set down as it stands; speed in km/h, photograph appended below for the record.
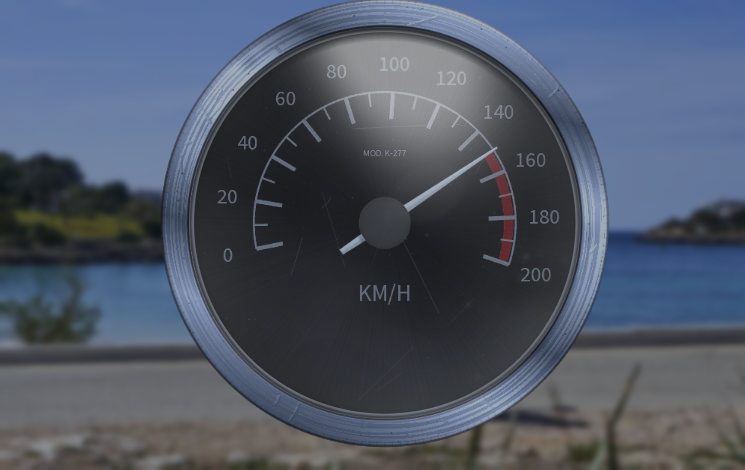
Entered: 150 km/h
